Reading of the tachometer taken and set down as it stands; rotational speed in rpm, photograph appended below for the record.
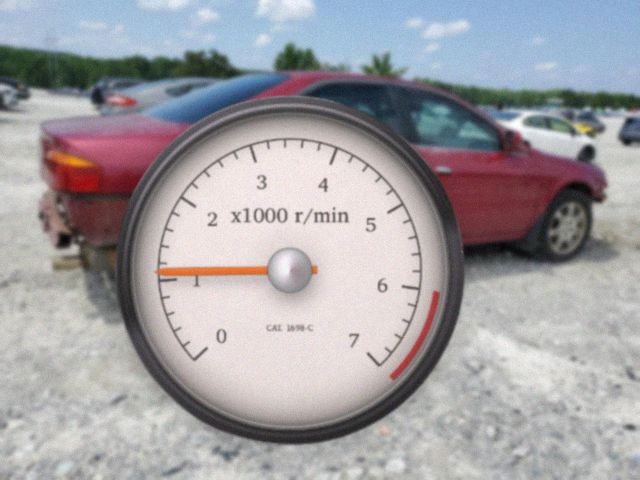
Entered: 1100 rpm
